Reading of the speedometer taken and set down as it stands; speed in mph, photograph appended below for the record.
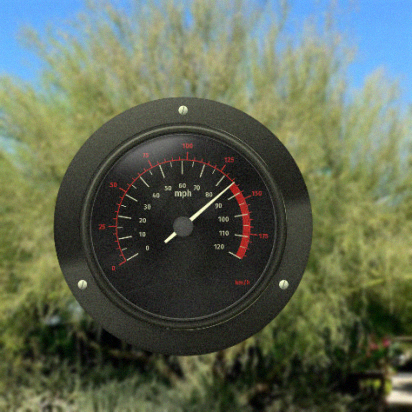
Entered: 85 mph
